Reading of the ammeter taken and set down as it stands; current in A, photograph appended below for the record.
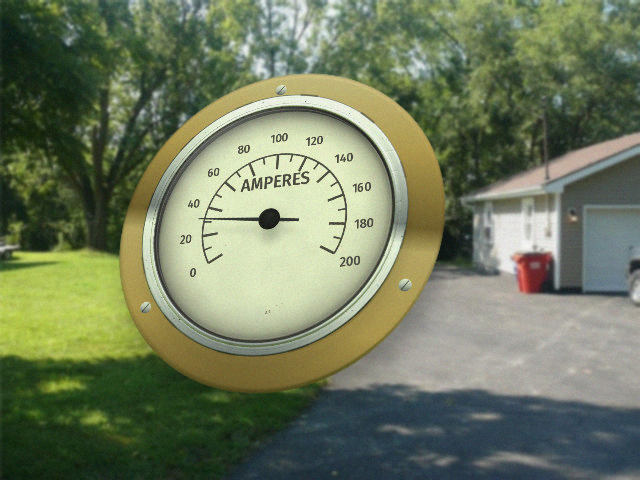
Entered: 30 A
